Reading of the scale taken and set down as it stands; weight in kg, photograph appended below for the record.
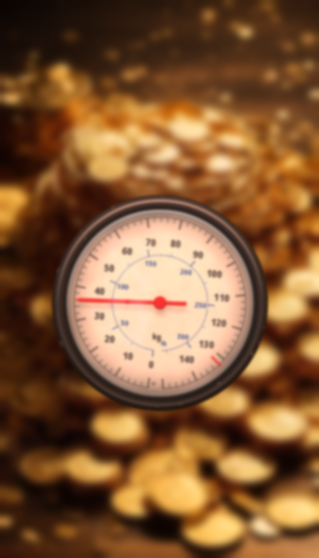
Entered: 36 kg
